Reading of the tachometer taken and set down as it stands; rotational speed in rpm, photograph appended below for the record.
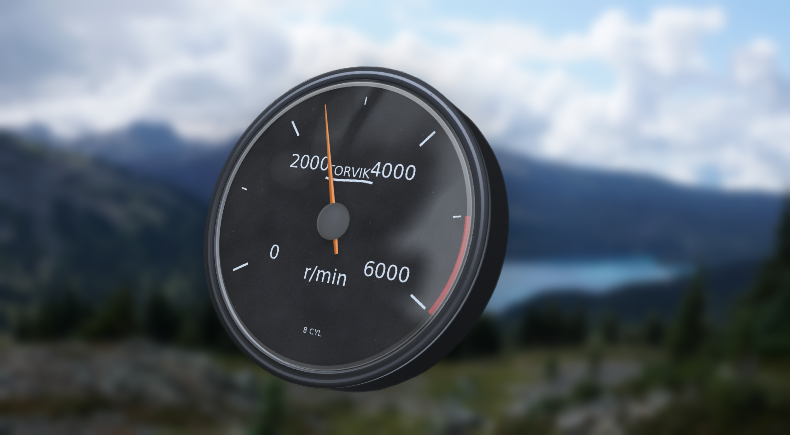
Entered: 2500 rpm
